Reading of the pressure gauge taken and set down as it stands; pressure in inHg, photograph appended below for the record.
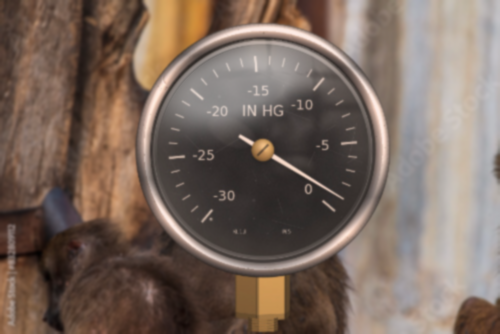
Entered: -1 inHg
